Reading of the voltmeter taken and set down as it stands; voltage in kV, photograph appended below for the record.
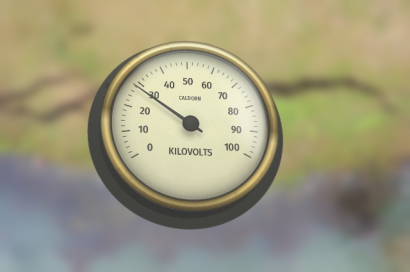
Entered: 28 kV
